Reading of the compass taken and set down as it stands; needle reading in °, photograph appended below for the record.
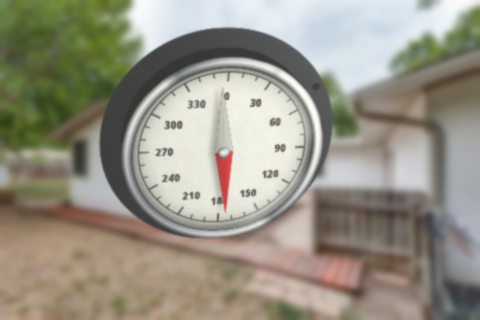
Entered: 175 °
